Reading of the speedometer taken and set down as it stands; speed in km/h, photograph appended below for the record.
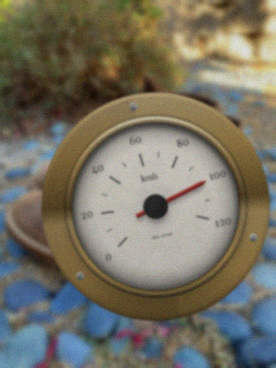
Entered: 100 km/h
